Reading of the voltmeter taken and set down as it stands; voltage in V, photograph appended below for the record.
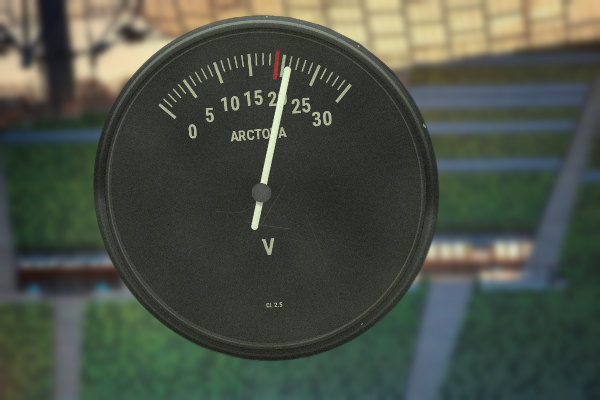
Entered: 21 V
